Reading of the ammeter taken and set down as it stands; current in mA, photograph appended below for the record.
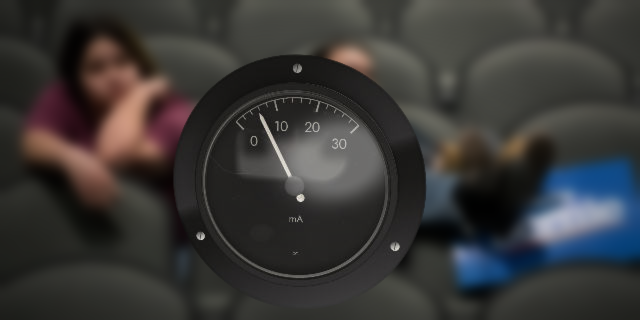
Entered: 6 mA
